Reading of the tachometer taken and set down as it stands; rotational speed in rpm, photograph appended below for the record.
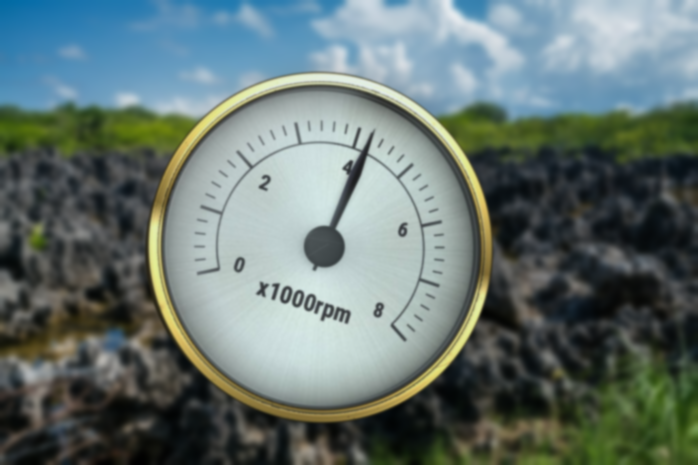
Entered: 4200 rpm
